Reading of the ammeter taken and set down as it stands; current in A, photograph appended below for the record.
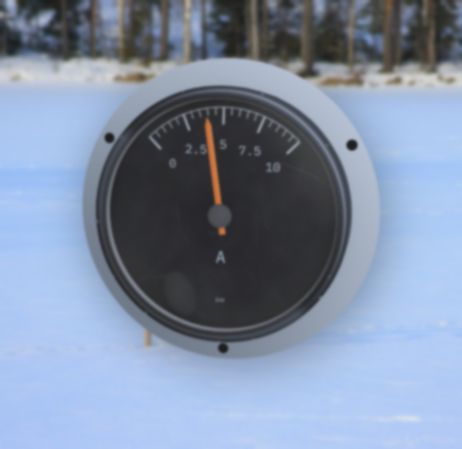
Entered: 4 A
